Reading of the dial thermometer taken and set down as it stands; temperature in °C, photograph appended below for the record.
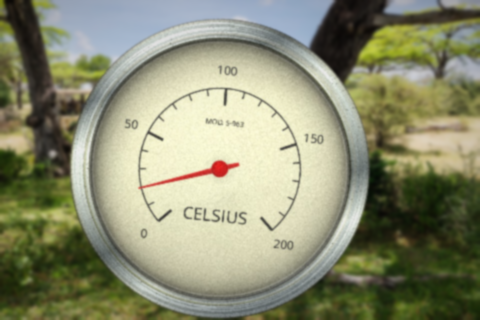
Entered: 20 °C
